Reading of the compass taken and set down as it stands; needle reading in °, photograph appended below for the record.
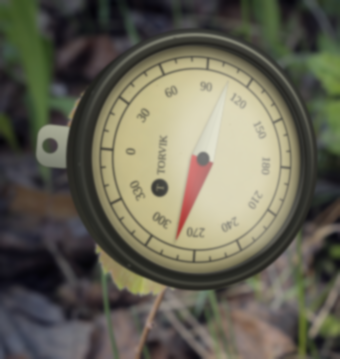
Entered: 285 °
